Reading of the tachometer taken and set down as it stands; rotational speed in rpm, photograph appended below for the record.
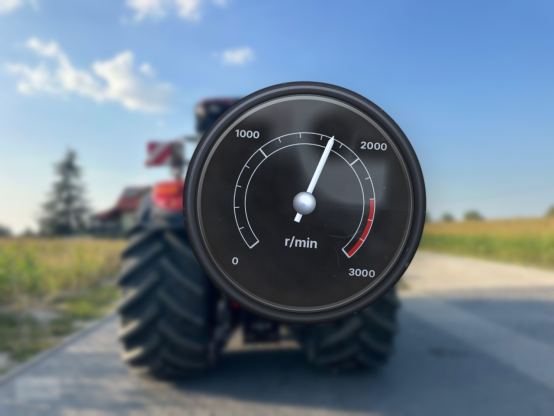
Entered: 1700 rpm
